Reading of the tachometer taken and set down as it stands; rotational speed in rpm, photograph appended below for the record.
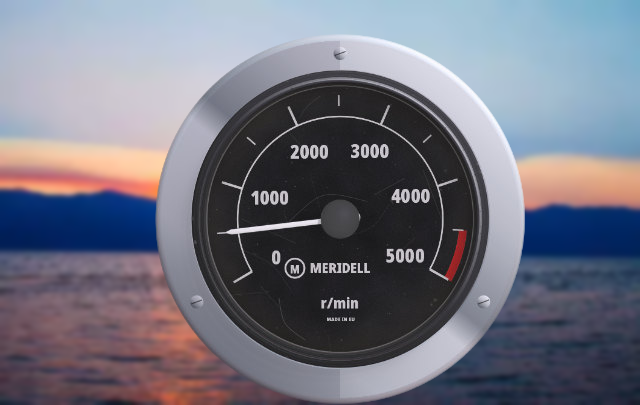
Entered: 500 rpm
